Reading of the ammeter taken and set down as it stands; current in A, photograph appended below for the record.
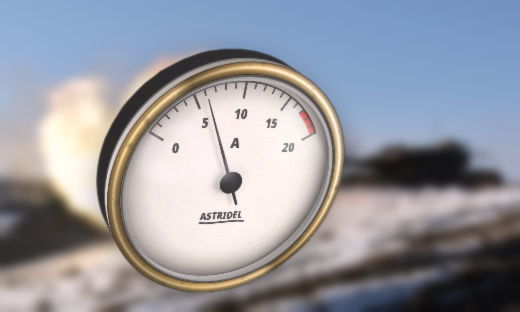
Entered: 6 A
